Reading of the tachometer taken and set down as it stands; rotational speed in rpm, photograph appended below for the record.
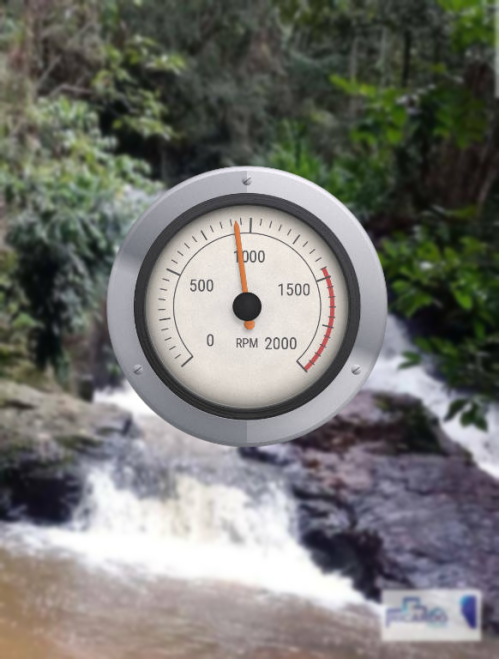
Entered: 925 rpm
